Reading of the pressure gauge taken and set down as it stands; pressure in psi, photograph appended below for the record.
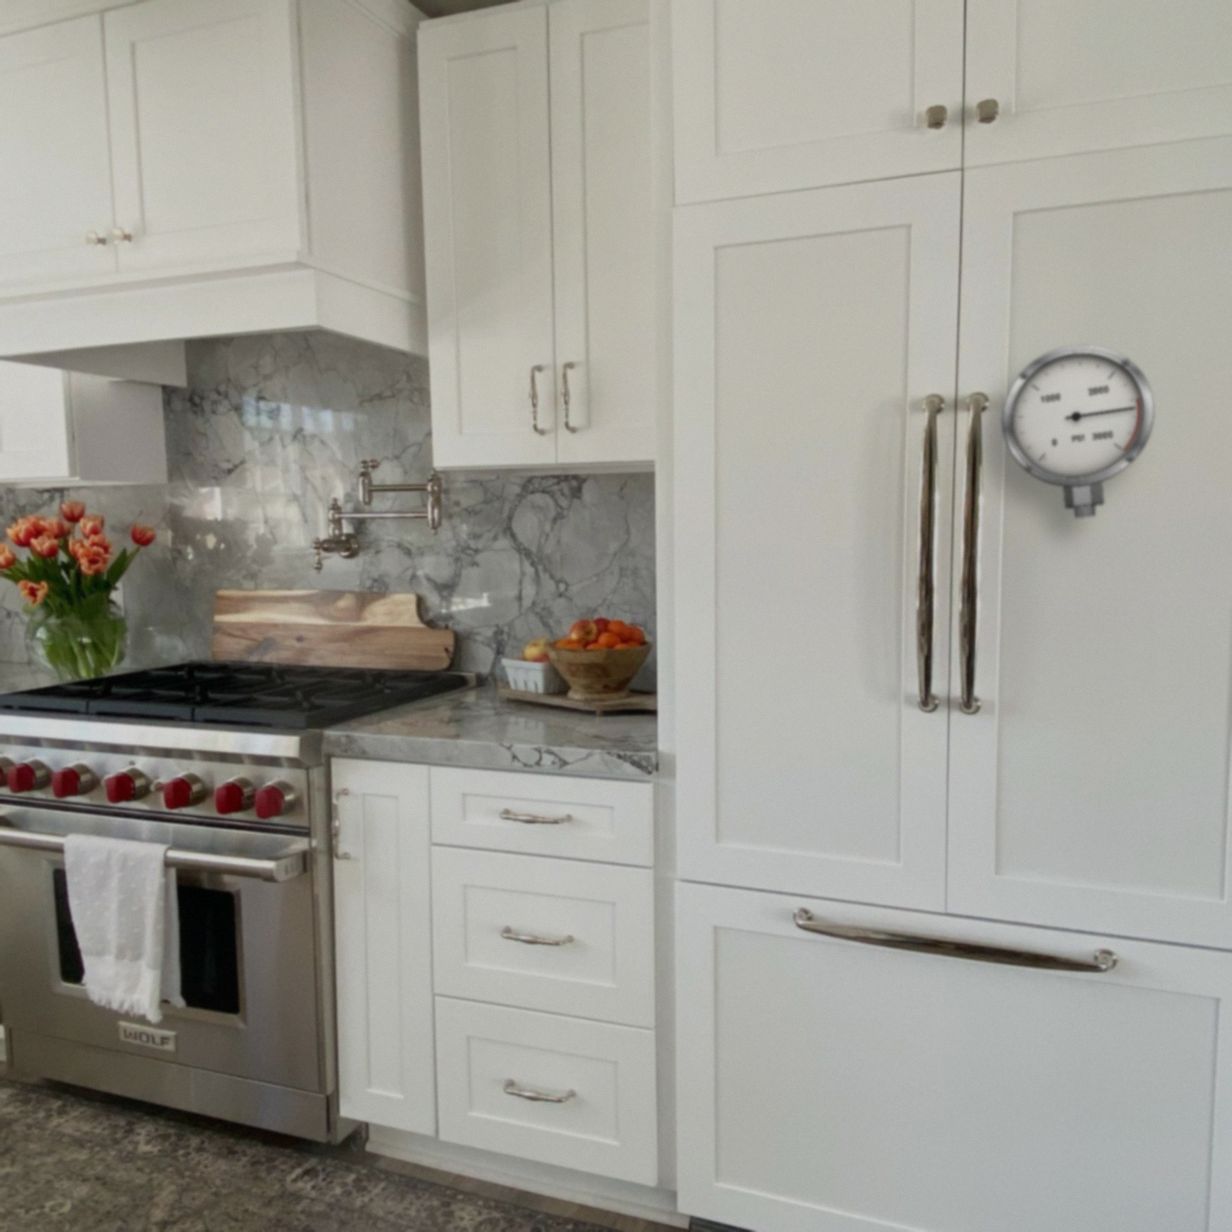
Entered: 2500 psi
